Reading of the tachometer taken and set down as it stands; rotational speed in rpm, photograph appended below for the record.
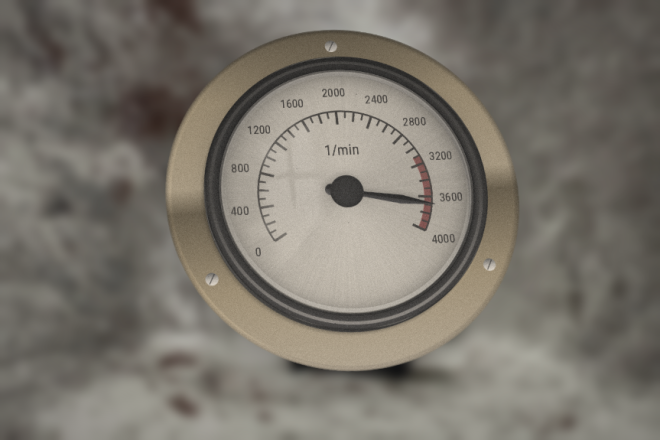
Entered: 3700 rpm
